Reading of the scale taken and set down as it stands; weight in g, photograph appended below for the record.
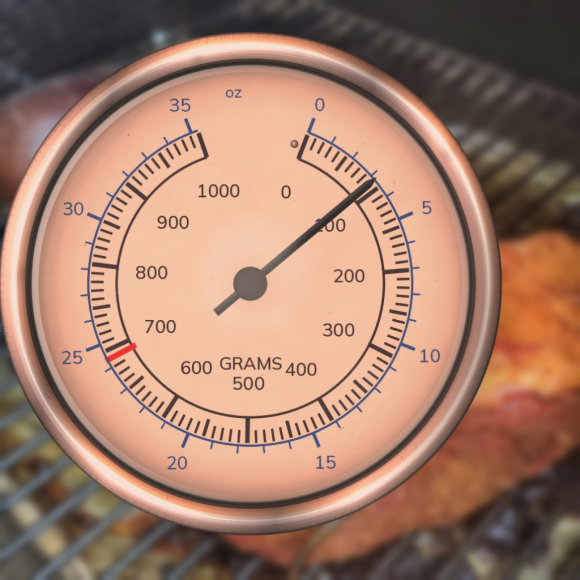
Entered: 90 g
